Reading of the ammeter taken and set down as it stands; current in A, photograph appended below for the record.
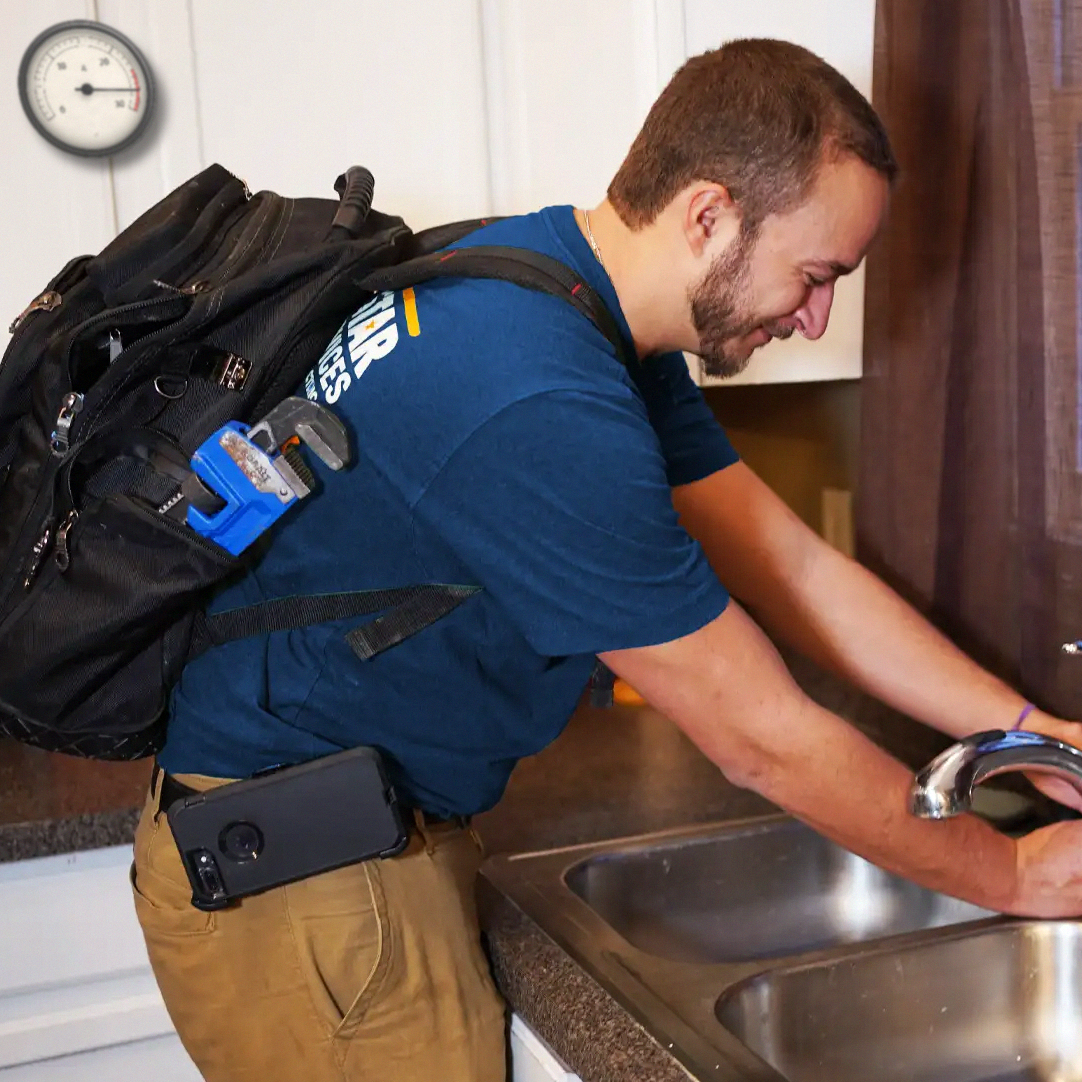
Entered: 27 A
